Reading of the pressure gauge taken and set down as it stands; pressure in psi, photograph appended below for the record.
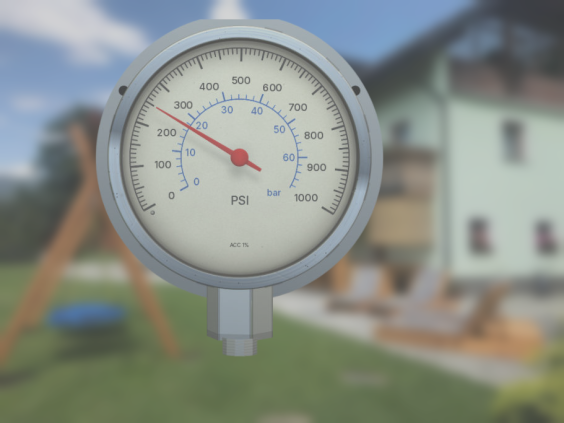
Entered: 250 psi
